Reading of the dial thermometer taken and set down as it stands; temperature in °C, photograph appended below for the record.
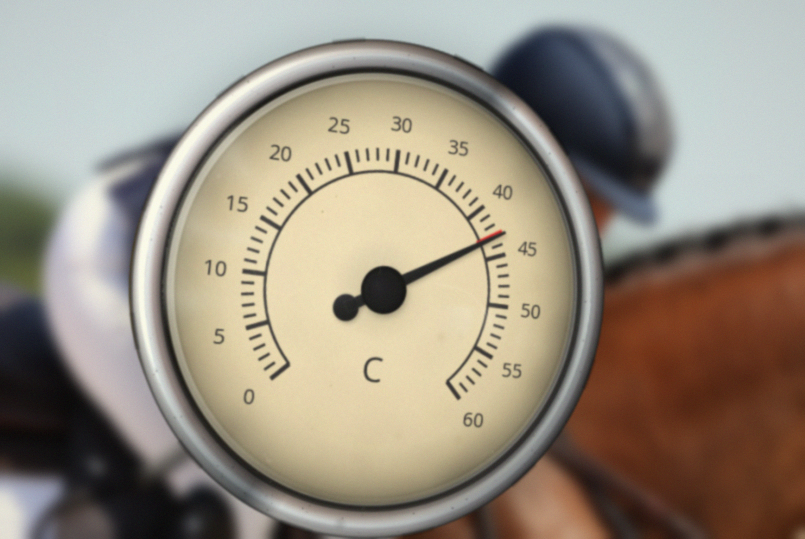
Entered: 43 °C
